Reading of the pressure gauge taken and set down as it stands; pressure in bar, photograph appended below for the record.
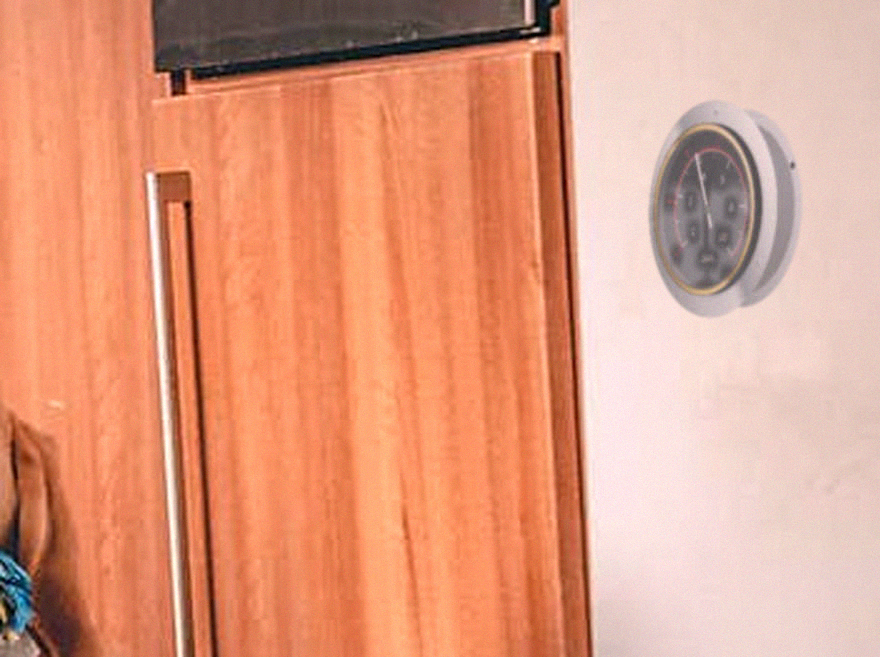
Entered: 4 bar
